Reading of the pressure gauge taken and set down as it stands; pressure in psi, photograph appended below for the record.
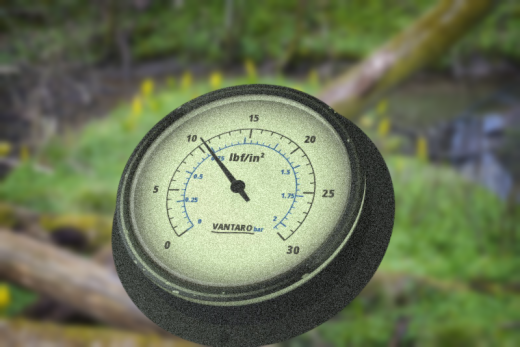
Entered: 10.5 psi
